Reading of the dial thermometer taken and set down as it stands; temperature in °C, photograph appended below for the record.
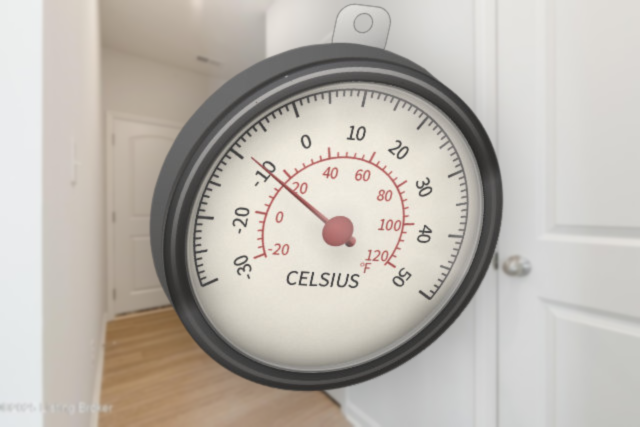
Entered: -9 °C
